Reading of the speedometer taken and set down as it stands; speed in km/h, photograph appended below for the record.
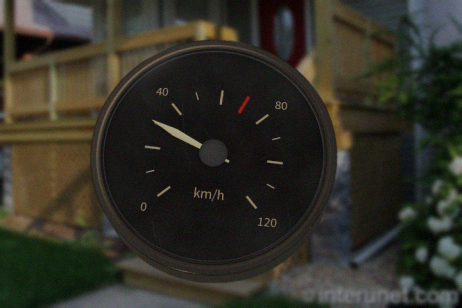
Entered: 30 km/h
